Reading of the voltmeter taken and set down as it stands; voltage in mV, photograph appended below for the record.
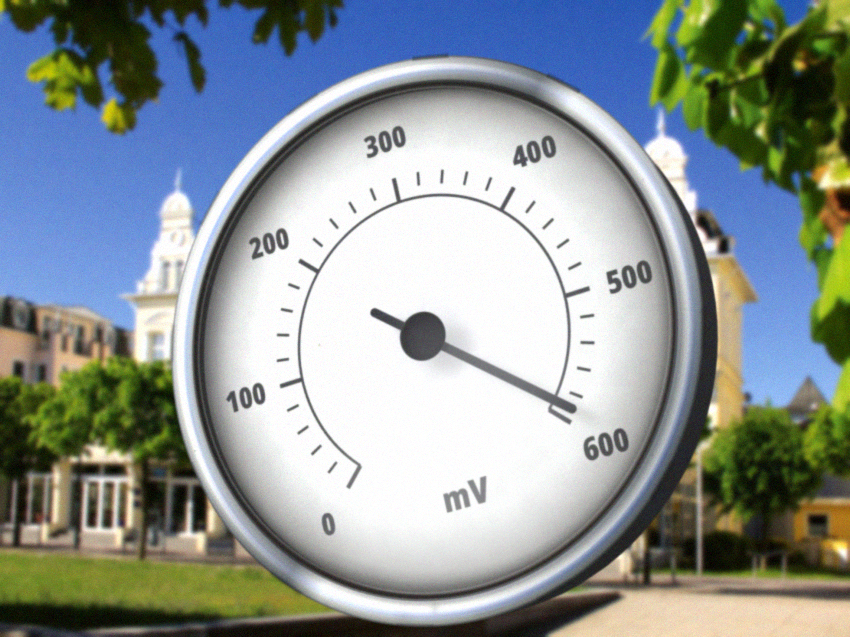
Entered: 590 mV
